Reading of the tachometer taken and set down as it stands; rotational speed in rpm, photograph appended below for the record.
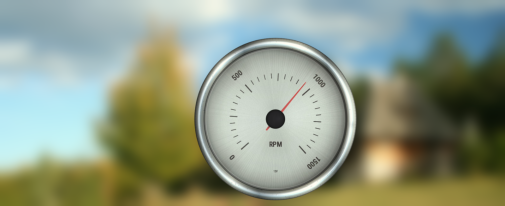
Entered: 950 rpm
